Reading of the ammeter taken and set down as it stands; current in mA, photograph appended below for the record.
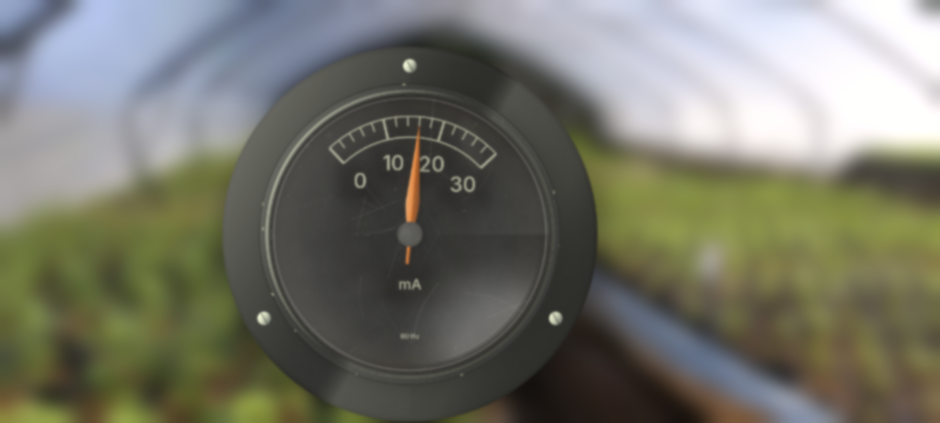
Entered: 16 mA
